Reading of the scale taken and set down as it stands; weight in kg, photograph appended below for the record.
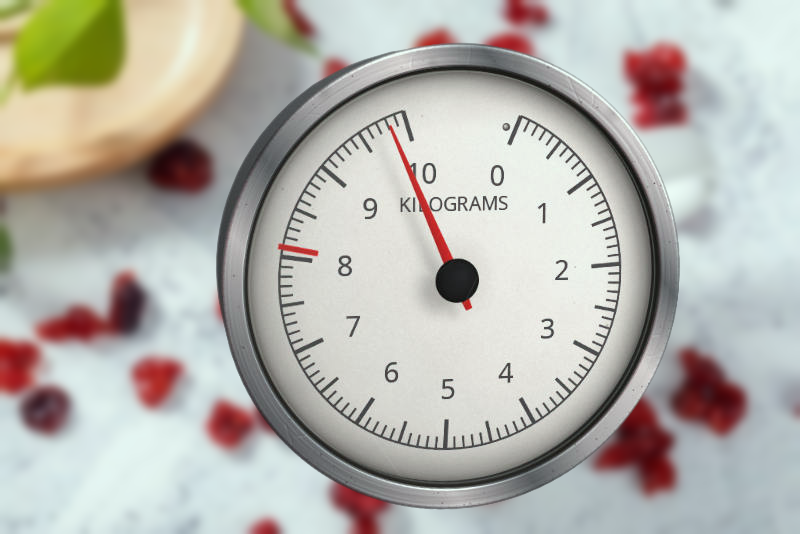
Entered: 9.8 kg
